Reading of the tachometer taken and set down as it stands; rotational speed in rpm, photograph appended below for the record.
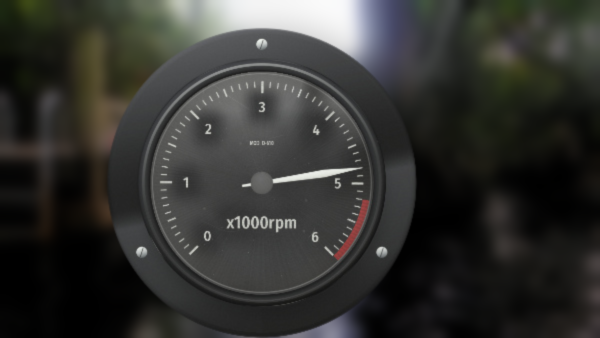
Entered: 4800 rpm
